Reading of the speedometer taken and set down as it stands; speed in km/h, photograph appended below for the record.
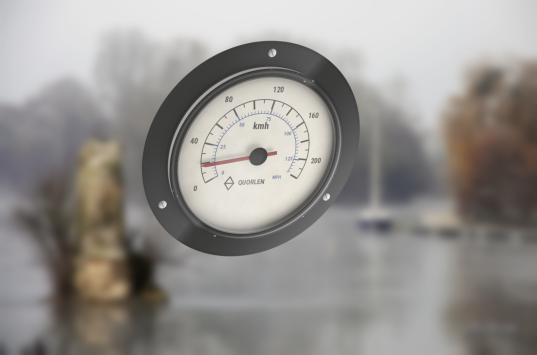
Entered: 20 km/h
